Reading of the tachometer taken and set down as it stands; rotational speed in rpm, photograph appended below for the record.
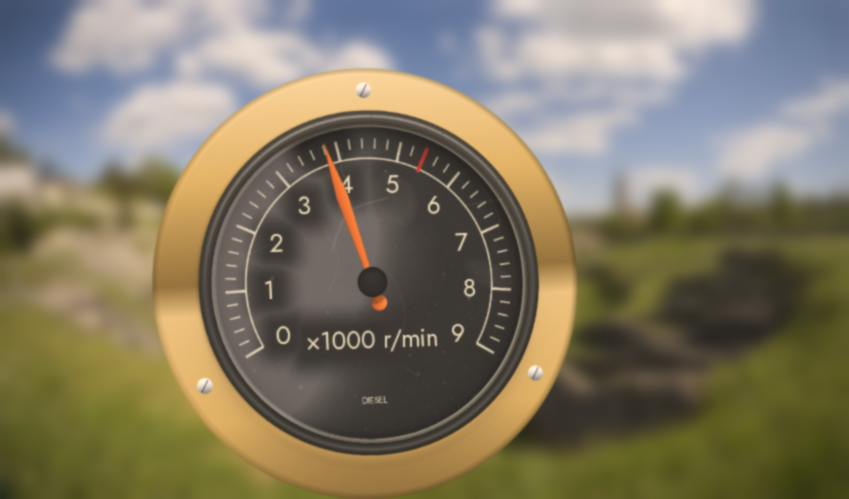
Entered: 3800 rpm
